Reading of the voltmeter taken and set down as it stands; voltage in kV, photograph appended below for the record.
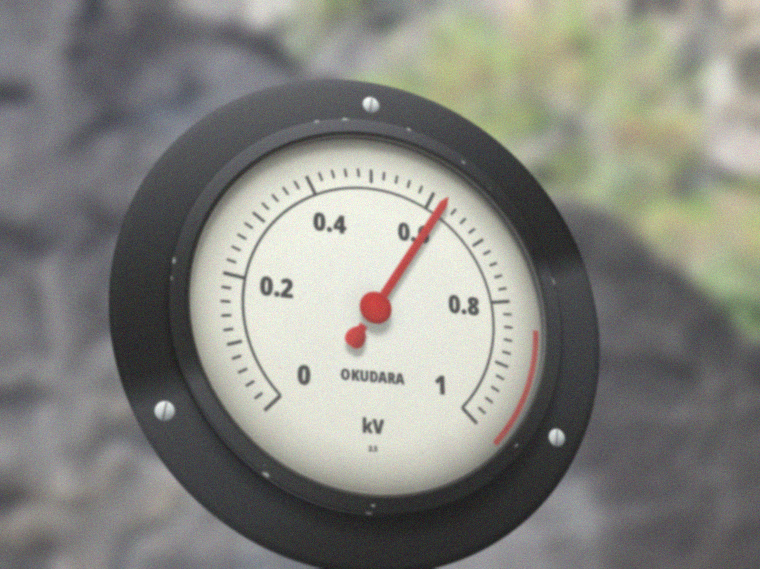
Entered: 0.62 kV
